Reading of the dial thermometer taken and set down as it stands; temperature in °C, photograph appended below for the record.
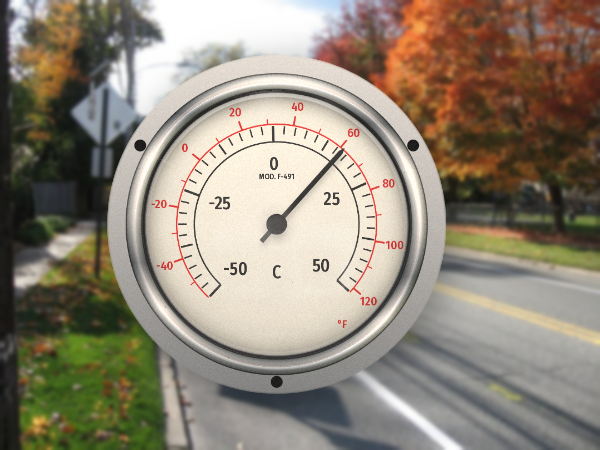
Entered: 16.25 °C
